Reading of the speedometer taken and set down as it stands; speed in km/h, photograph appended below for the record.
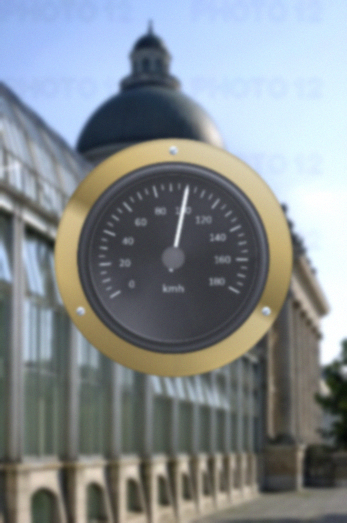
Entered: 100 km/h
